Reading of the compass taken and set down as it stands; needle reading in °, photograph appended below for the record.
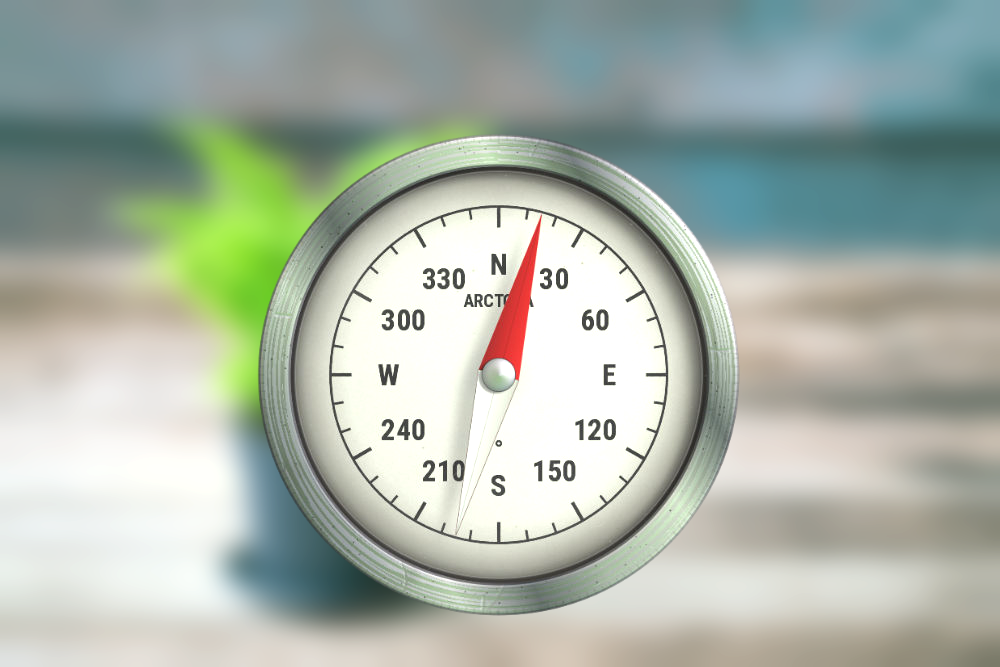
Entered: 15 °
